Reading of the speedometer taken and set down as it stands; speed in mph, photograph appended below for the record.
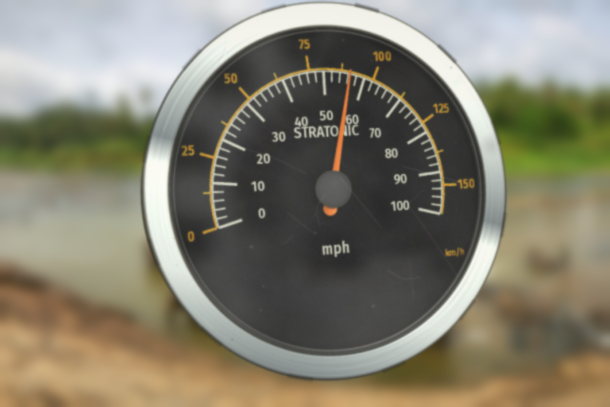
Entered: 56 mph
